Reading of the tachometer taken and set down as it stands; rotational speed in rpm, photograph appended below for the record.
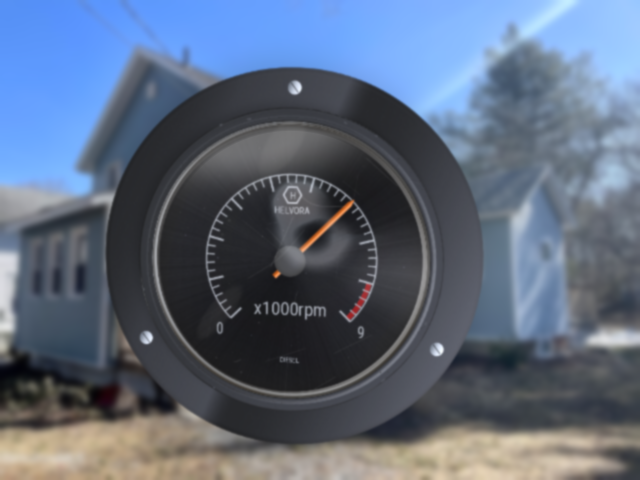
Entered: 6000 rpm
